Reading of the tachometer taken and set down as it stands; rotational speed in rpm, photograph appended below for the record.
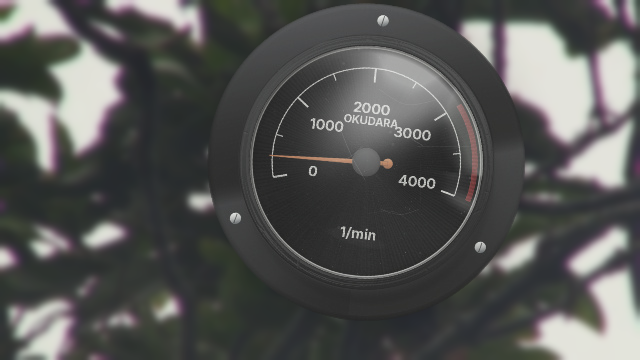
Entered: 250 rpm
